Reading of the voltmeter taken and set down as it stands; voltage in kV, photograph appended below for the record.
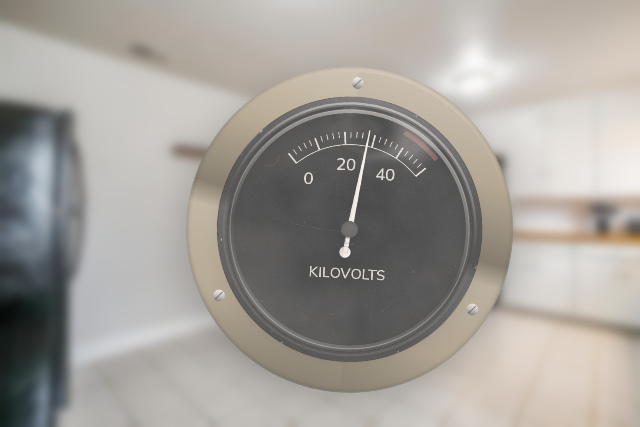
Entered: 28 kV
